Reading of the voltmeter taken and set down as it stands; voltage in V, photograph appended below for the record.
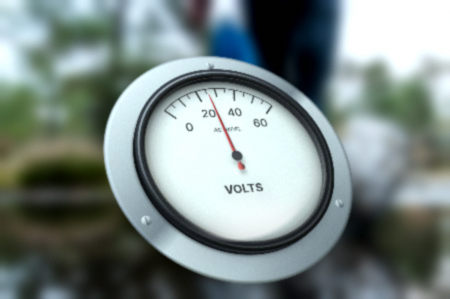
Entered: 25 V
